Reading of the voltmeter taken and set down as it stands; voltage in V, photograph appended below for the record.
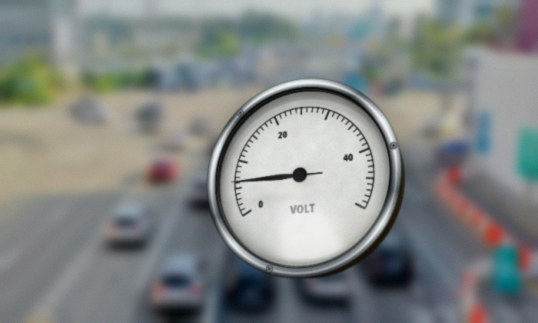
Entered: 6 V
